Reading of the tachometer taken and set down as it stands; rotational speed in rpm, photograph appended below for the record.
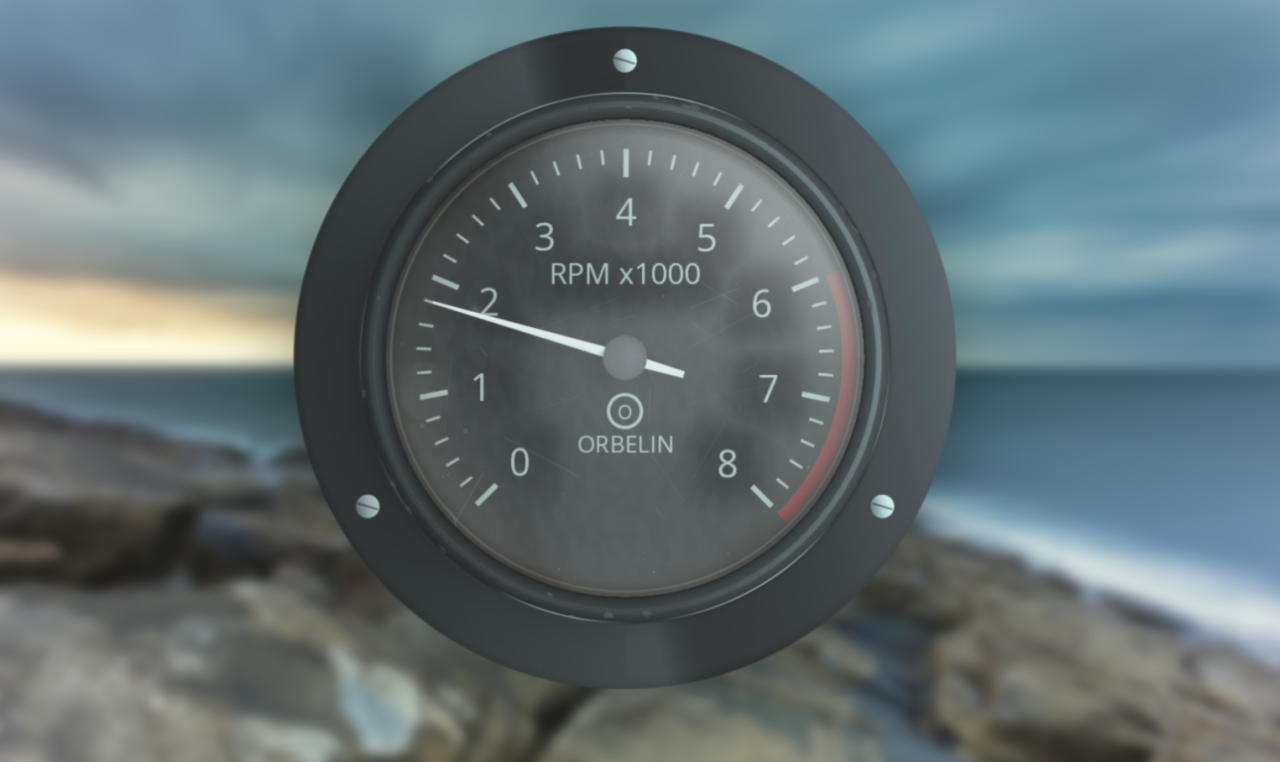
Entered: 1800 rpm
